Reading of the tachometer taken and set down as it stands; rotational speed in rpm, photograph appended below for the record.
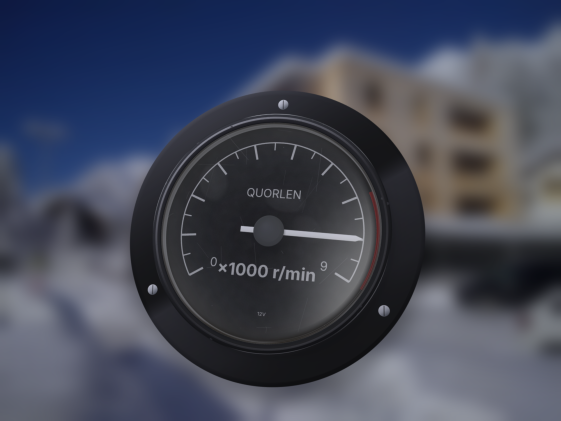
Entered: 8000 rpm
